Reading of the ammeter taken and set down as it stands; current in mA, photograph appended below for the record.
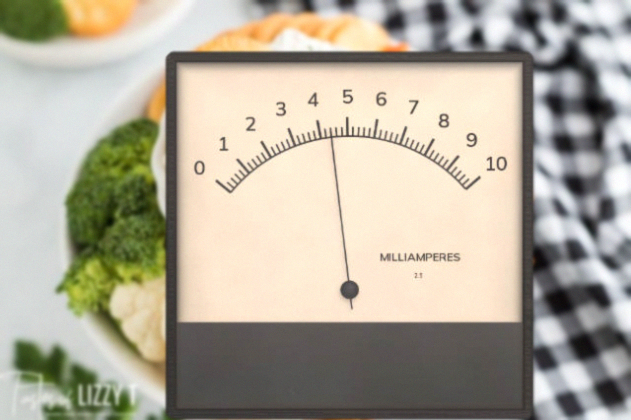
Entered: 4.4 mA
